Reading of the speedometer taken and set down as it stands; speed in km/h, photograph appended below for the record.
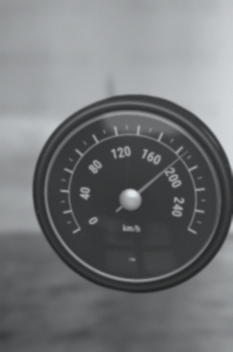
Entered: 185 km/h
